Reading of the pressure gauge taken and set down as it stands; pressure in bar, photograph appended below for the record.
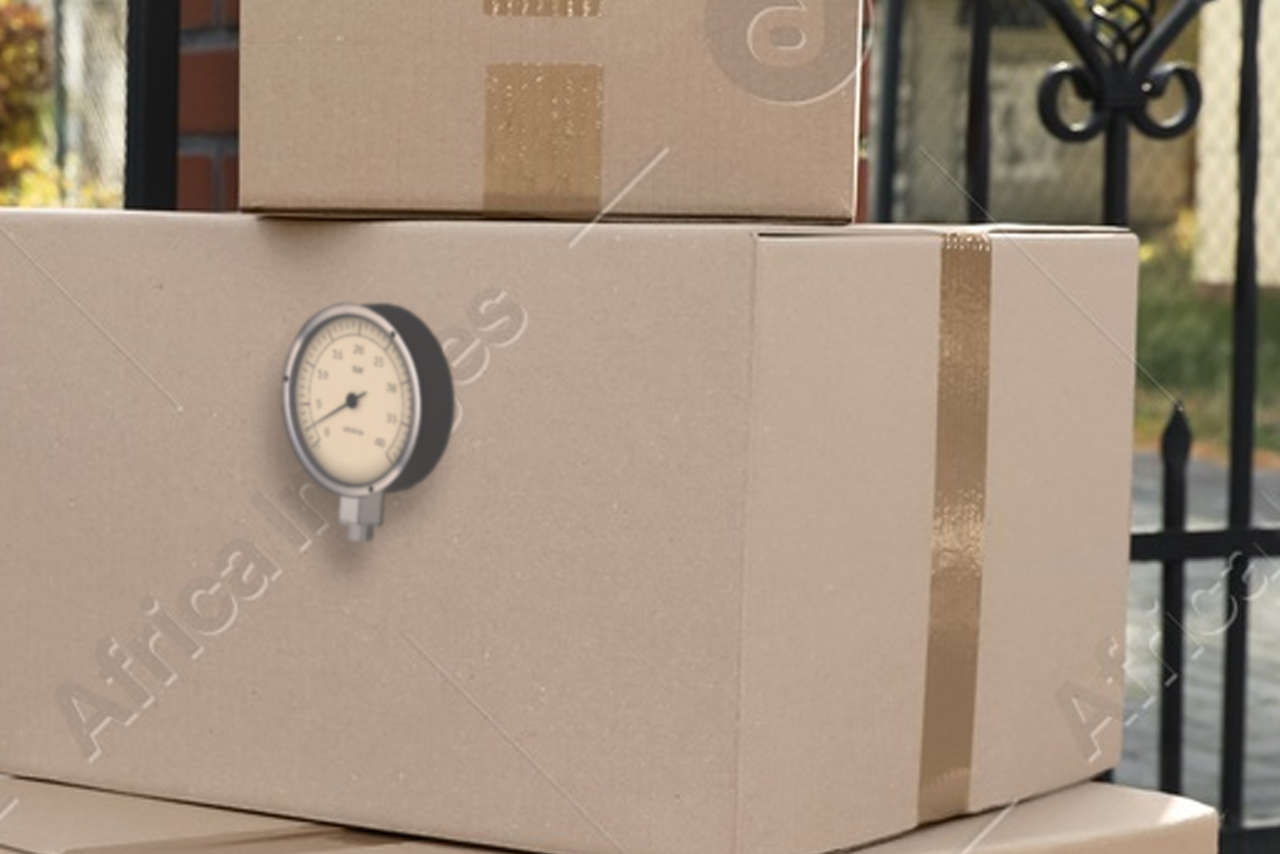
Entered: 2 bar
